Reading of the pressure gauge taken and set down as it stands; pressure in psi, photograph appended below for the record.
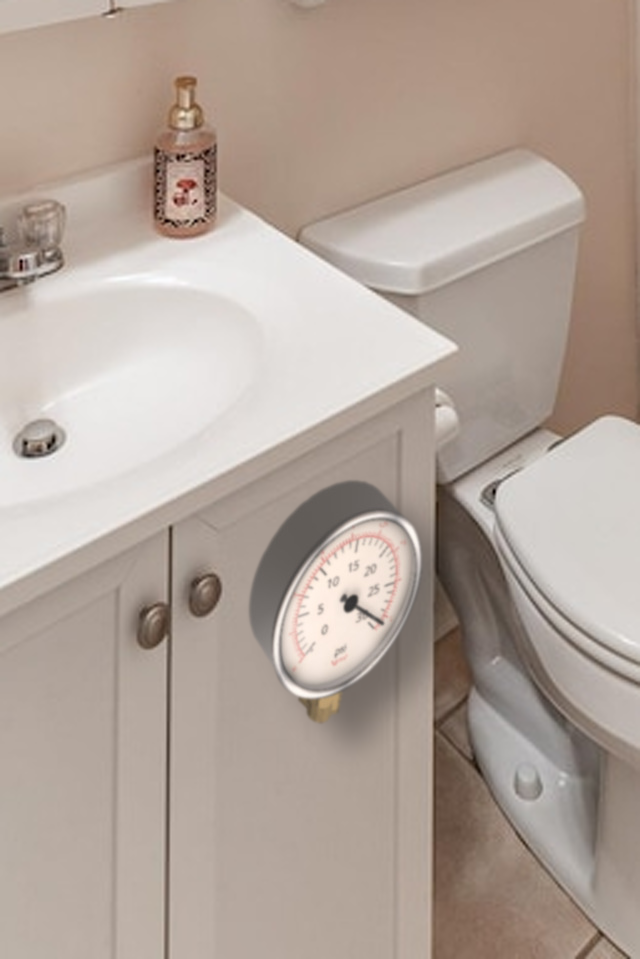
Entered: 29 psi
